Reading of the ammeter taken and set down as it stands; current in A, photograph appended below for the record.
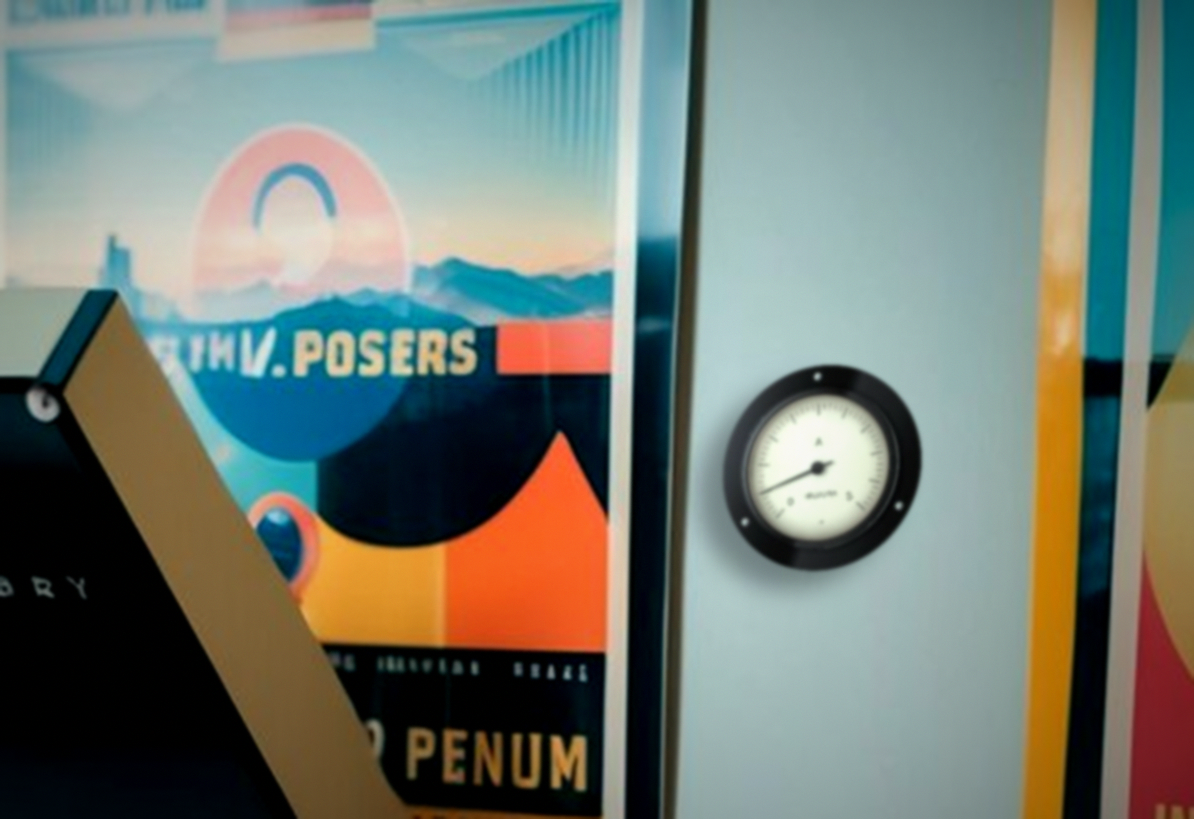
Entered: 0.5 A
